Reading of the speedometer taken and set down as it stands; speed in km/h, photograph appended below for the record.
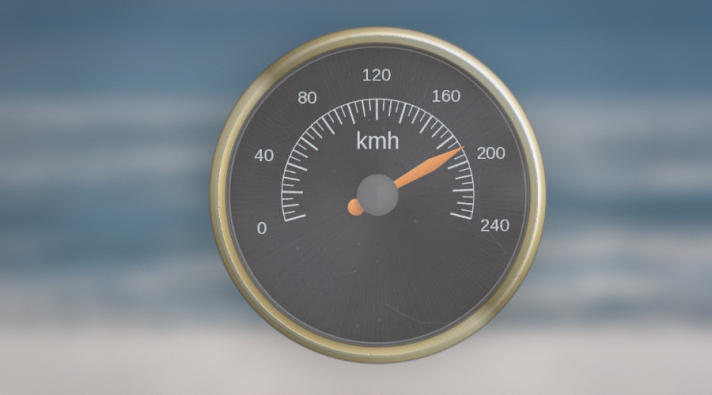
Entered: 190 km/h
